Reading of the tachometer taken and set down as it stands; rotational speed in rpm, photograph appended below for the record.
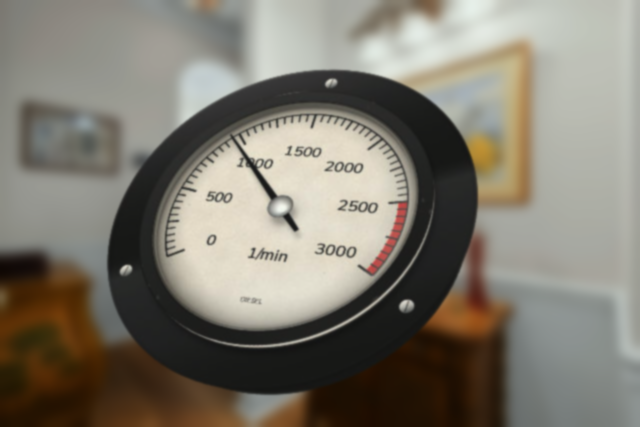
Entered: 950 rpm
